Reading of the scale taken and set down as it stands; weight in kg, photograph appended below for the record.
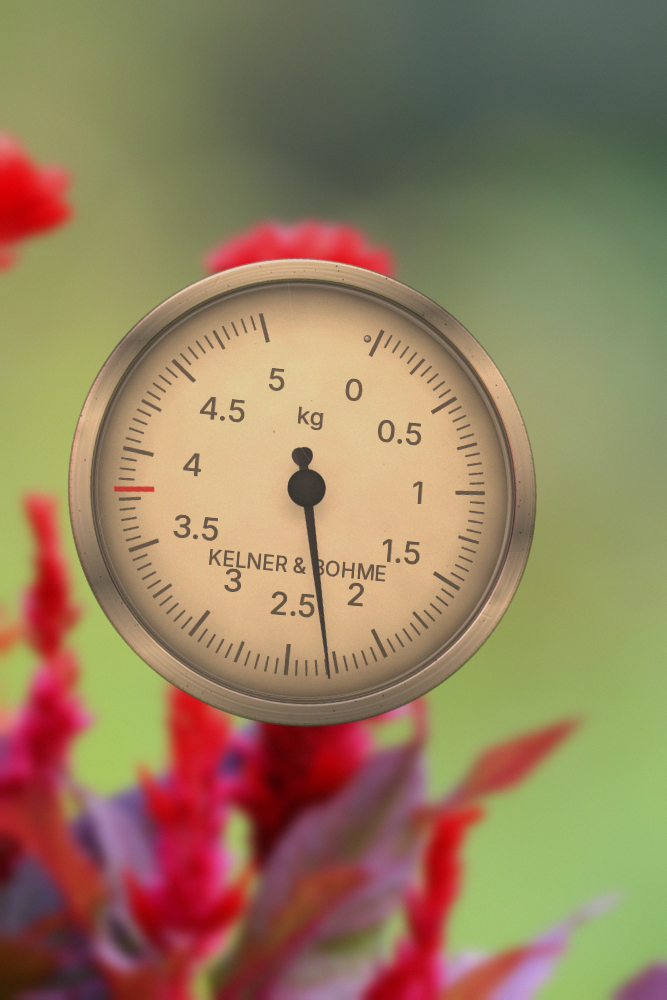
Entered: 2.3 kg
